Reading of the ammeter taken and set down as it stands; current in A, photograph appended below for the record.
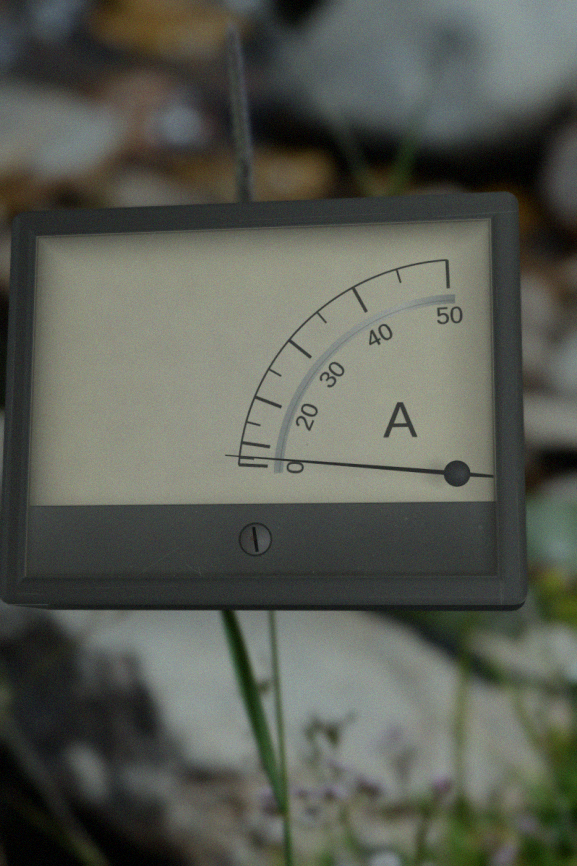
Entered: 5 A
